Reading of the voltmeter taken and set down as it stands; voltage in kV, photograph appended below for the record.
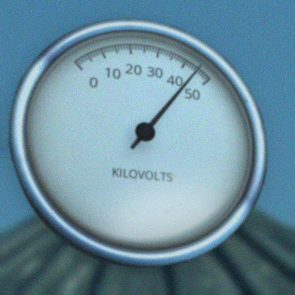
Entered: 45 kV
